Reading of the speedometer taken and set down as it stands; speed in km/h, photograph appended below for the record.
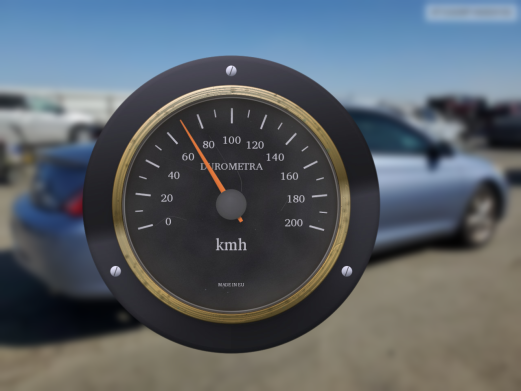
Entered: 70 km/h
